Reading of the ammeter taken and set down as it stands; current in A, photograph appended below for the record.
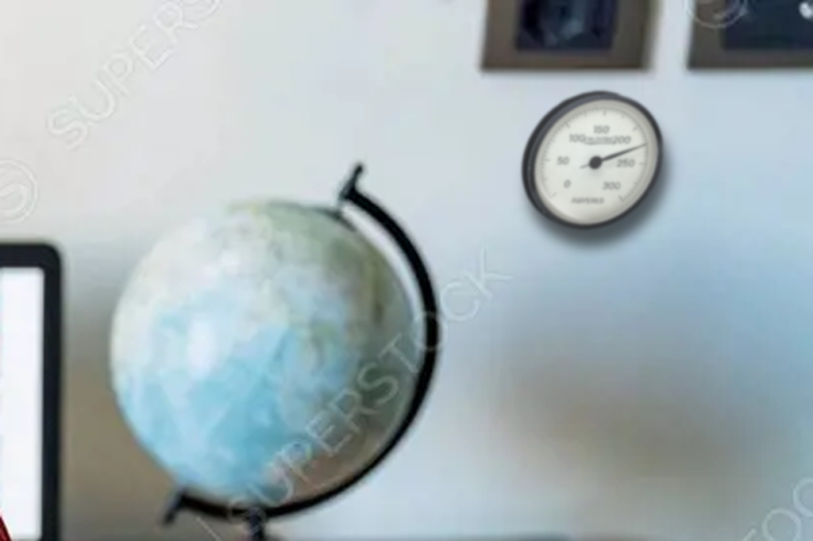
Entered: 225 A
